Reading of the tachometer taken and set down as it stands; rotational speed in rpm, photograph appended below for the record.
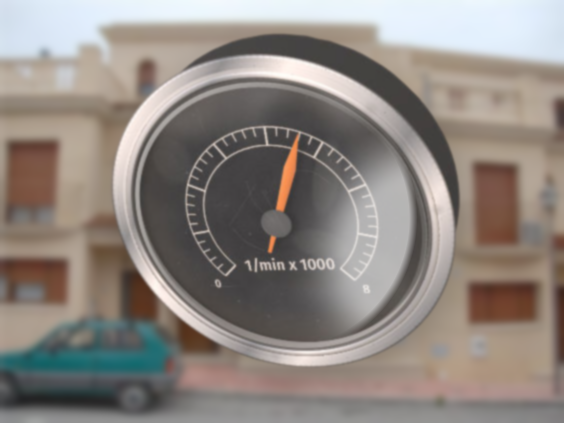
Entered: 4600 rpm
